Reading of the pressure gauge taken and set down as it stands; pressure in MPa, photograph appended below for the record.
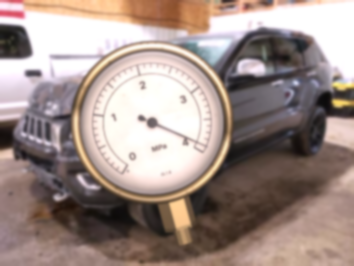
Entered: 3.9 MPa
